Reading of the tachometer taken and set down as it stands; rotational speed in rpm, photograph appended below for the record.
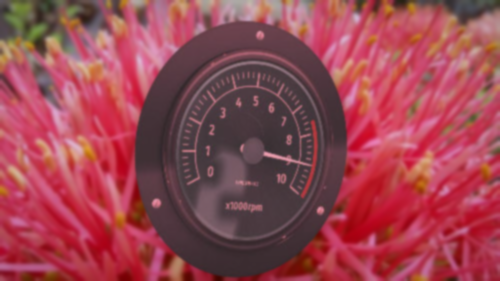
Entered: 9000 rpm
